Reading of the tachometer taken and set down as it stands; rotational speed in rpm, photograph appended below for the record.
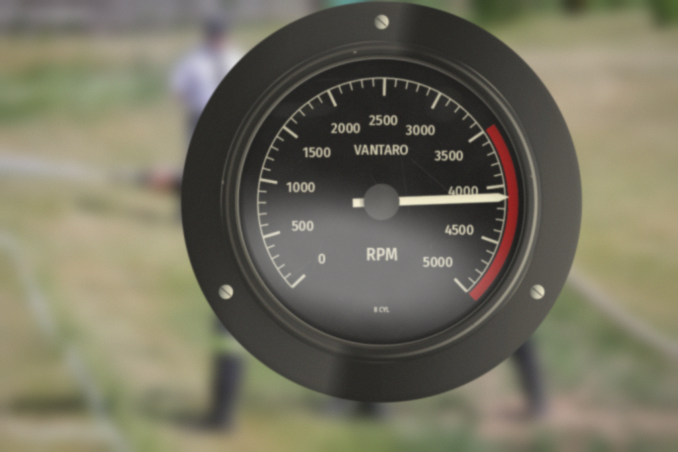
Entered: 4100 rpm
